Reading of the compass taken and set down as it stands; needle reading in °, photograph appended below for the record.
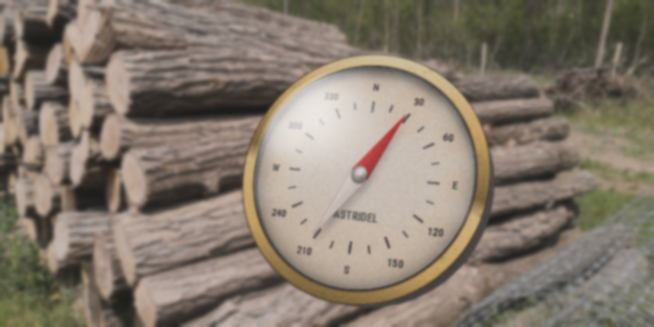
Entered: 30 °
